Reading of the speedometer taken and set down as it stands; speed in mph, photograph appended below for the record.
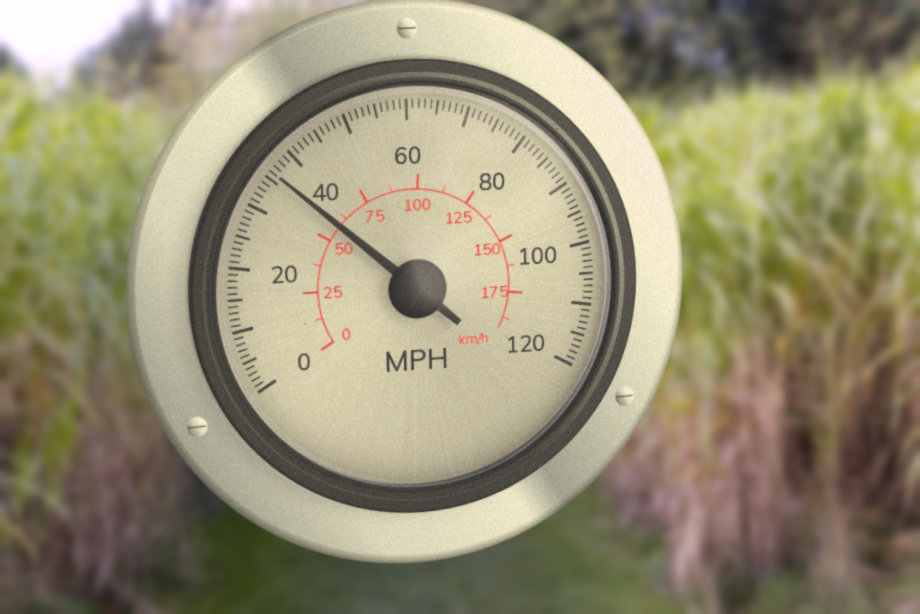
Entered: 36 mph
